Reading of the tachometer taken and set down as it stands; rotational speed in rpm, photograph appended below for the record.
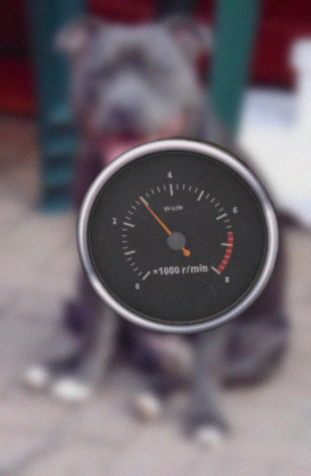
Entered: 3000 rpm
